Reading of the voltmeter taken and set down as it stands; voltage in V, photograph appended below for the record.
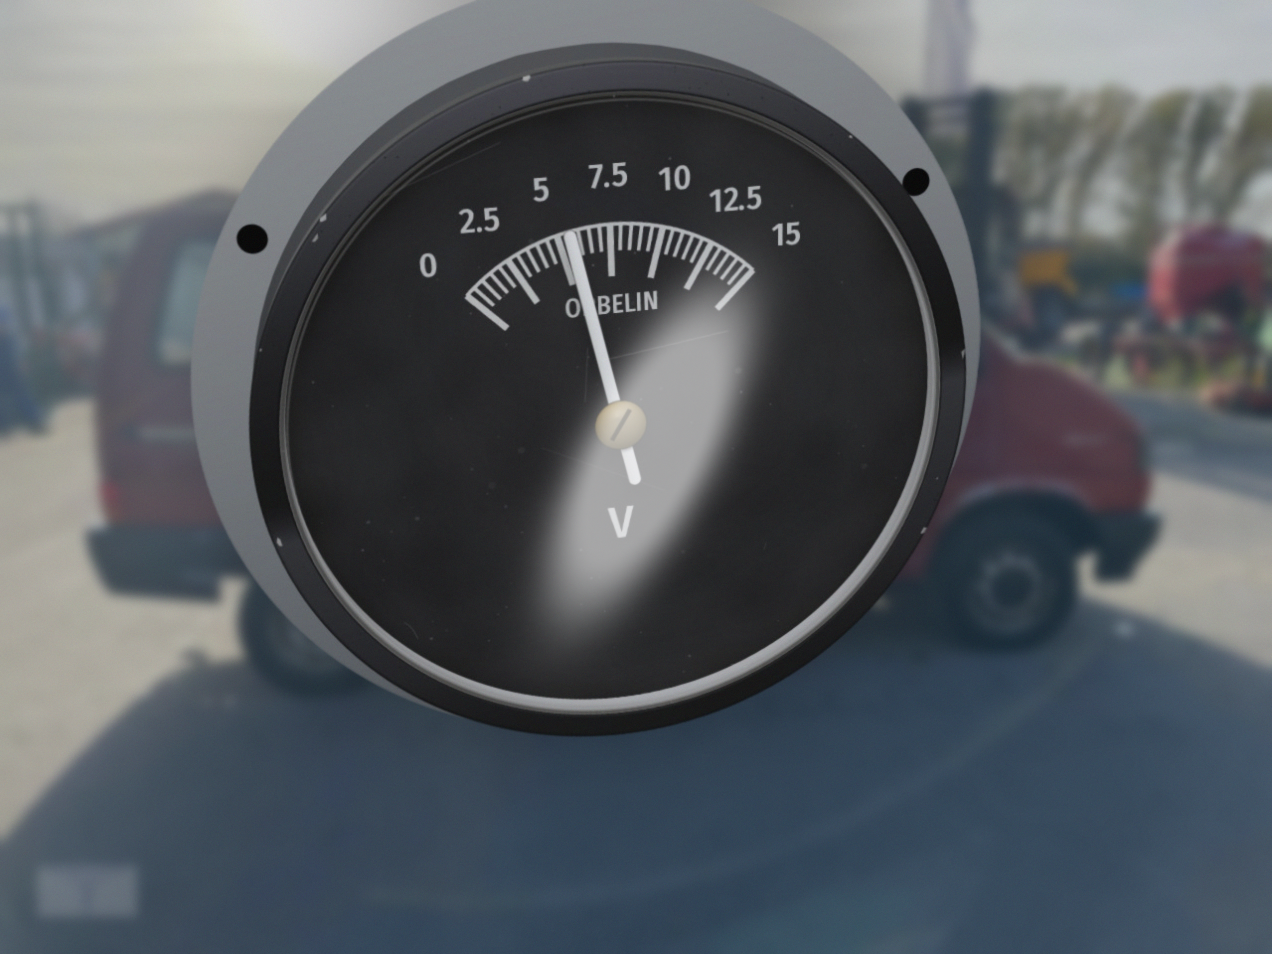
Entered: 5.5 V
